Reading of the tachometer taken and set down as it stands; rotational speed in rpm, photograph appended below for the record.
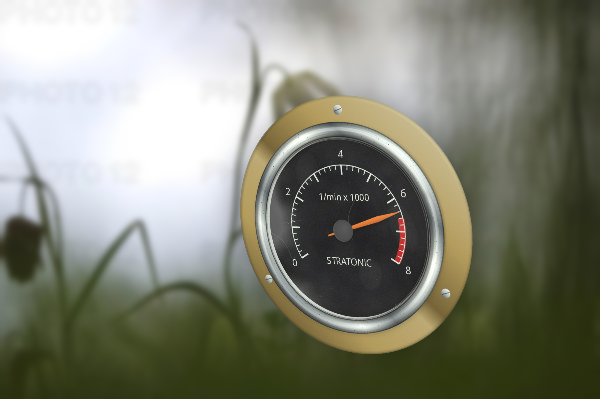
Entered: 6400 rpm
